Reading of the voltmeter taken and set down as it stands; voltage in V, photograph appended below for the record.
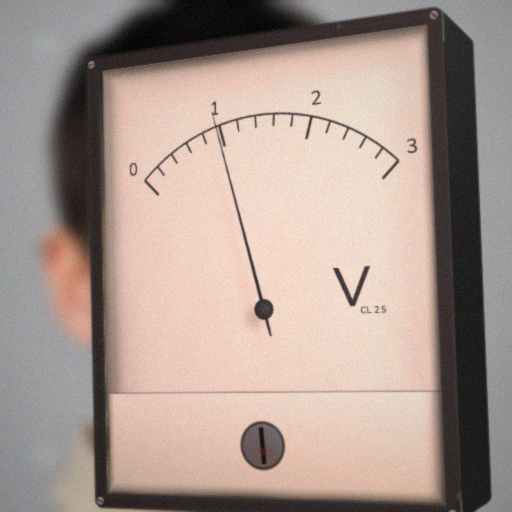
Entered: 1 V
